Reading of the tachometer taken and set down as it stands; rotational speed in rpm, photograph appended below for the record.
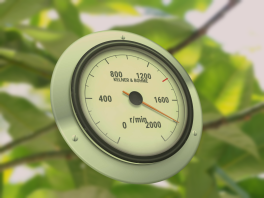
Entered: 1800 rpm
